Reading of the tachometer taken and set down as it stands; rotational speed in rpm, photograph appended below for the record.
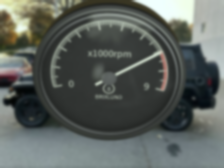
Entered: 7000 rpm
